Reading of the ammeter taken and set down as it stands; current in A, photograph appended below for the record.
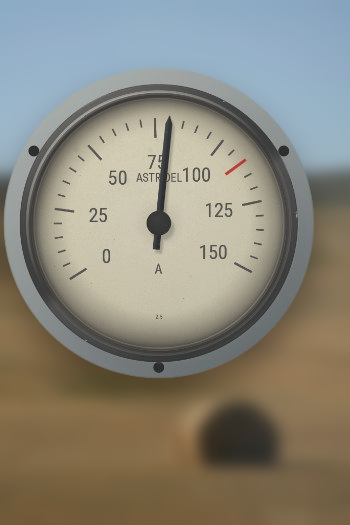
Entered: 80 A
